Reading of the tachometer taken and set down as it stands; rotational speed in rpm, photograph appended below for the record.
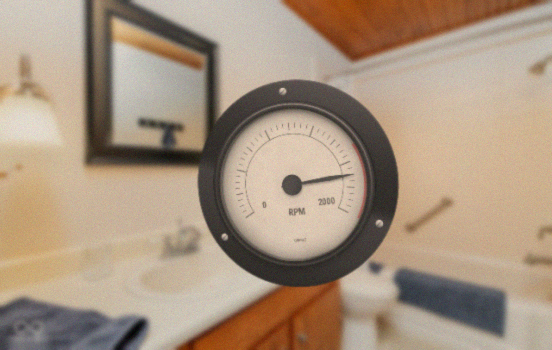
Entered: 1700 rpm
